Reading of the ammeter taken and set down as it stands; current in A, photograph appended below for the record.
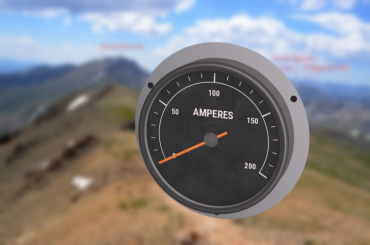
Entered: 0 A
